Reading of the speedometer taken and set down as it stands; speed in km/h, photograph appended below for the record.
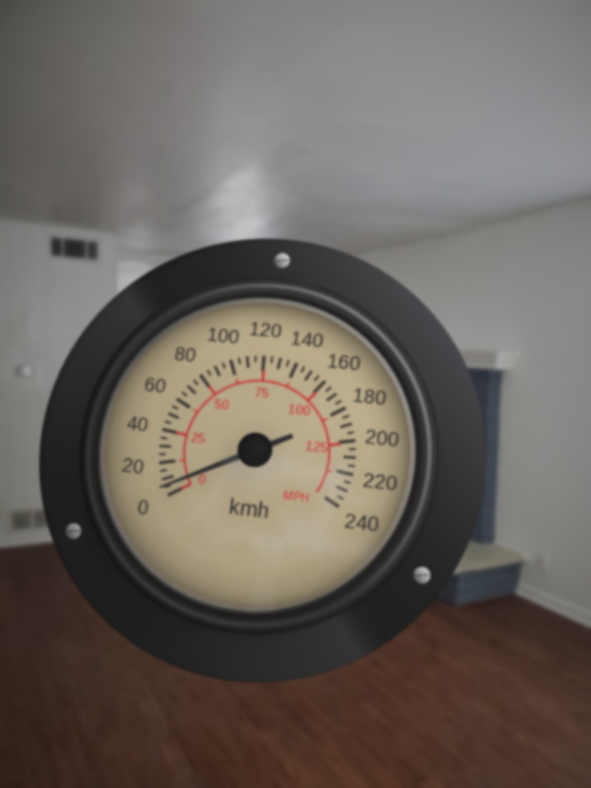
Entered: 5 km/h
